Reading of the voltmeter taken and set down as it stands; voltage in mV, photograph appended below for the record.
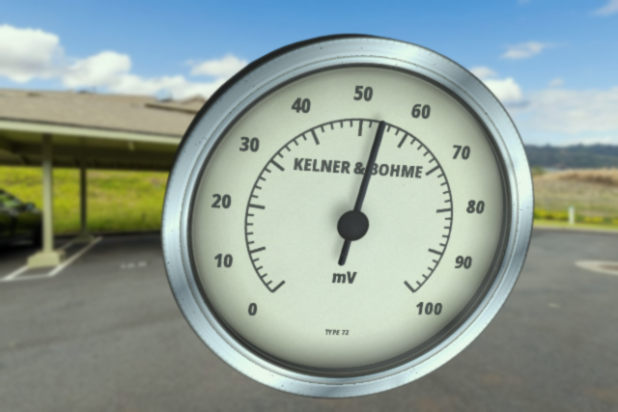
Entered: 54 mV
